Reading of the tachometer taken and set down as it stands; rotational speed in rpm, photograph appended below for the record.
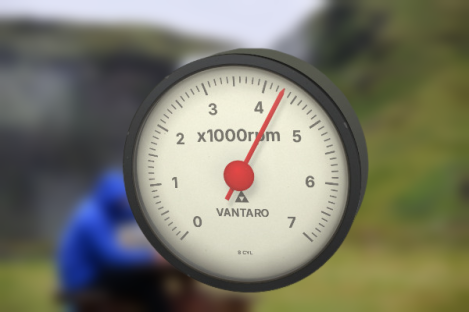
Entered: 4300 rpm
